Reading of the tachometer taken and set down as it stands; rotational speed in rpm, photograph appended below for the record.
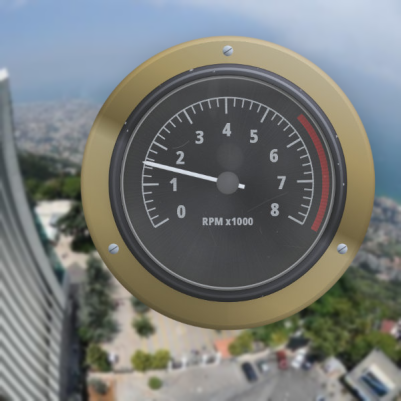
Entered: 1500 rpm
